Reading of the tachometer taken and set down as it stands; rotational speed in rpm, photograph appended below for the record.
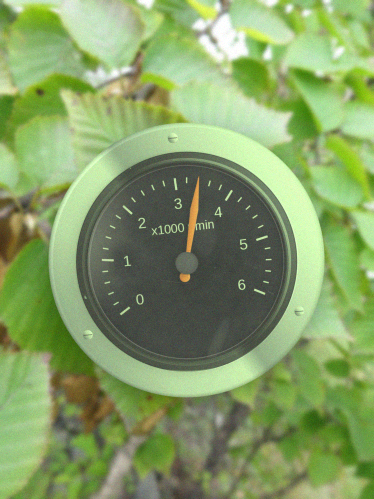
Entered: 3400 rpm
